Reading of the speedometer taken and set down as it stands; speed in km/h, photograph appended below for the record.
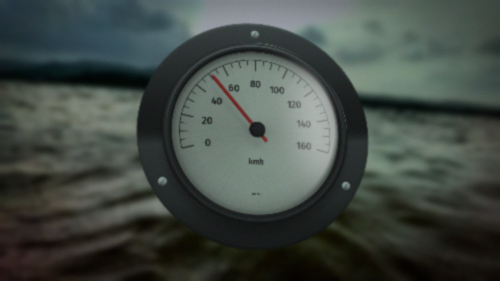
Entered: 50 km/h
